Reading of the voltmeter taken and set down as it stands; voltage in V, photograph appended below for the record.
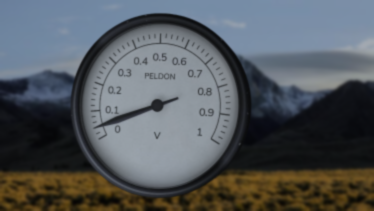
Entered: 0.04 V
